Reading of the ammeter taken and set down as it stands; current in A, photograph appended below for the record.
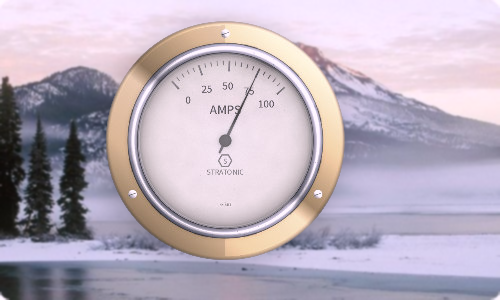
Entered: 75 A
